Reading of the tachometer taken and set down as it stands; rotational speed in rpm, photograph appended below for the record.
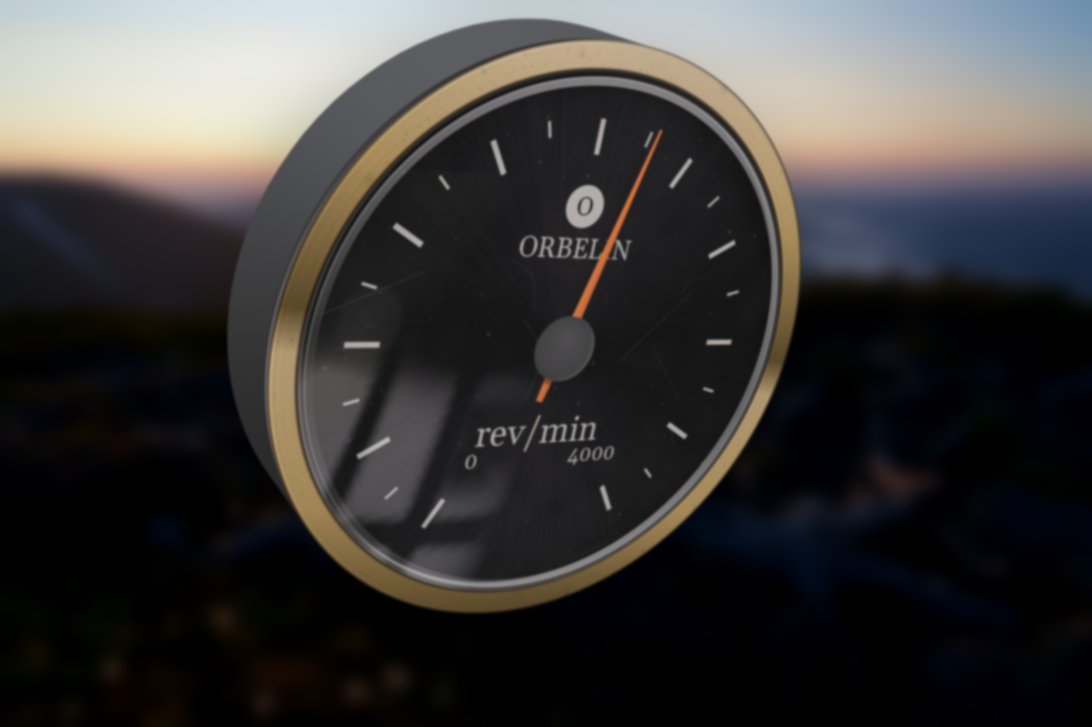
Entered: 2200 rpm
